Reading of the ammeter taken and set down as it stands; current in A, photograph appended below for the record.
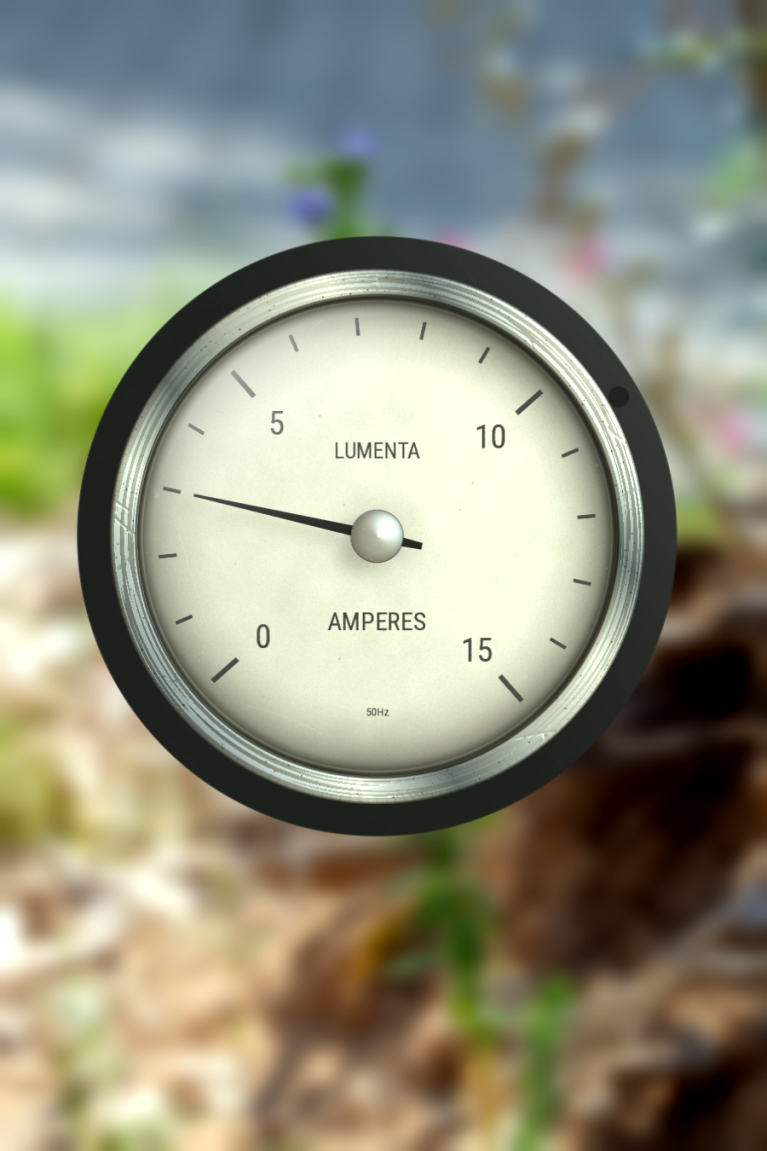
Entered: 3 A
